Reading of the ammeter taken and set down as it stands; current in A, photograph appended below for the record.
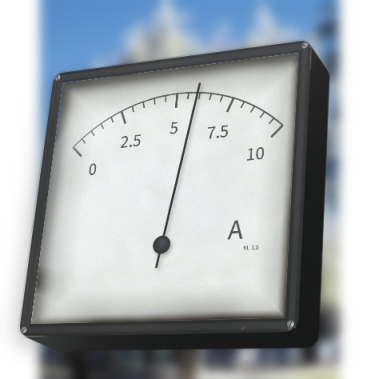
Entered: 6 A
